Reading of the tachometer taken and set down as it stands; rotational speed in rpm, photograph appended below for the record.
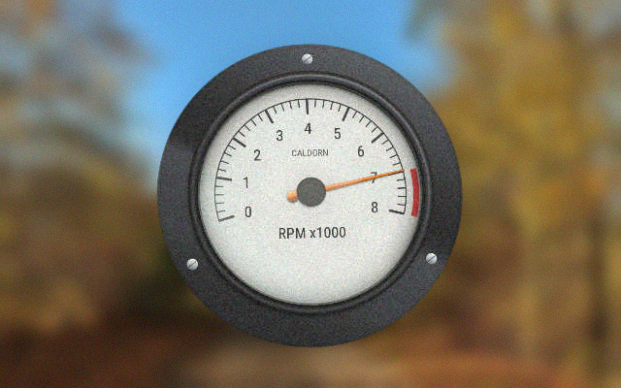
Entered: 7000 rpm
